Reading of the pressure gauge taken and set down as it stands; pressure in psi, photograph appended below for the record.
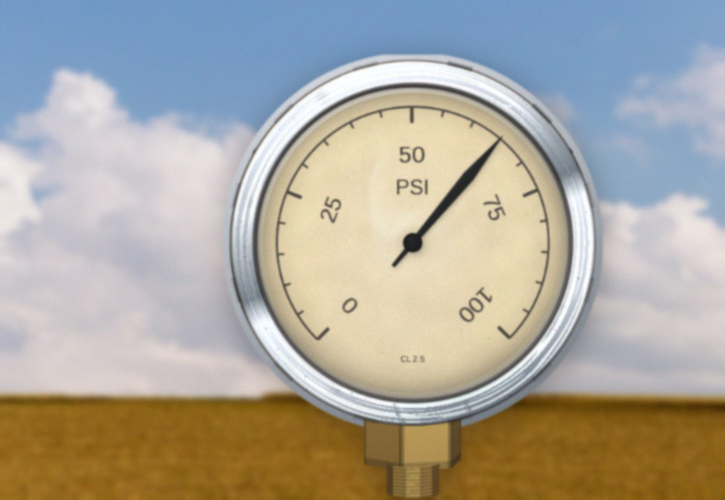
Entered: 65 psi
